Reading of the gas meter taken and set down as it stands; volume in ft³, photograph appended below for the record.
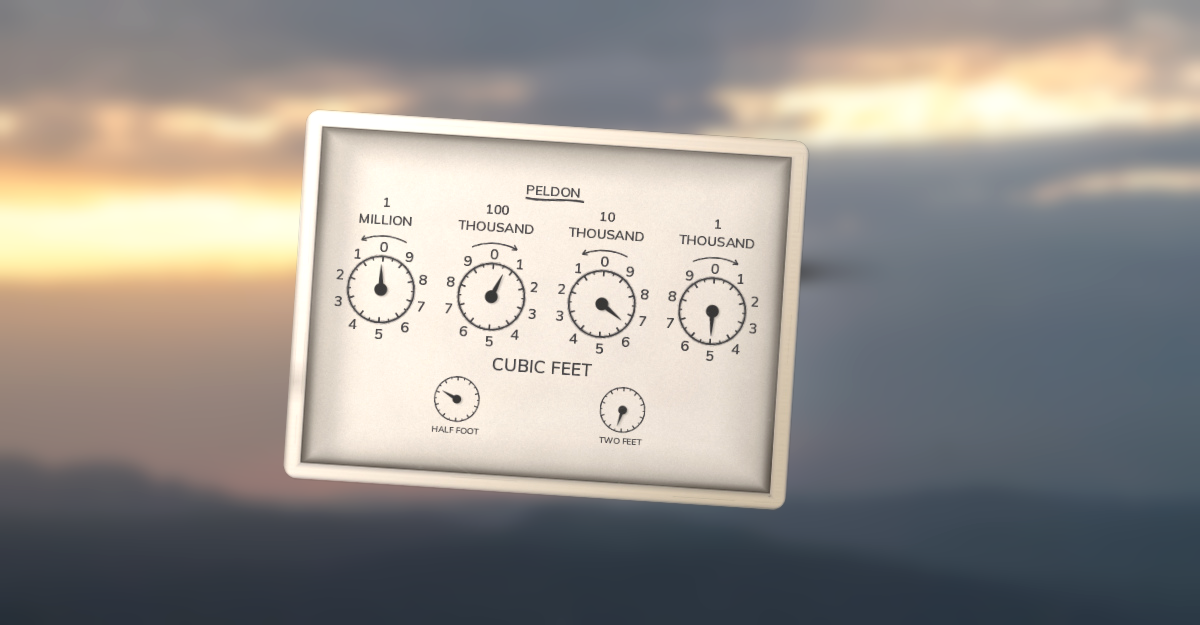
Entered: 6500 ft³
